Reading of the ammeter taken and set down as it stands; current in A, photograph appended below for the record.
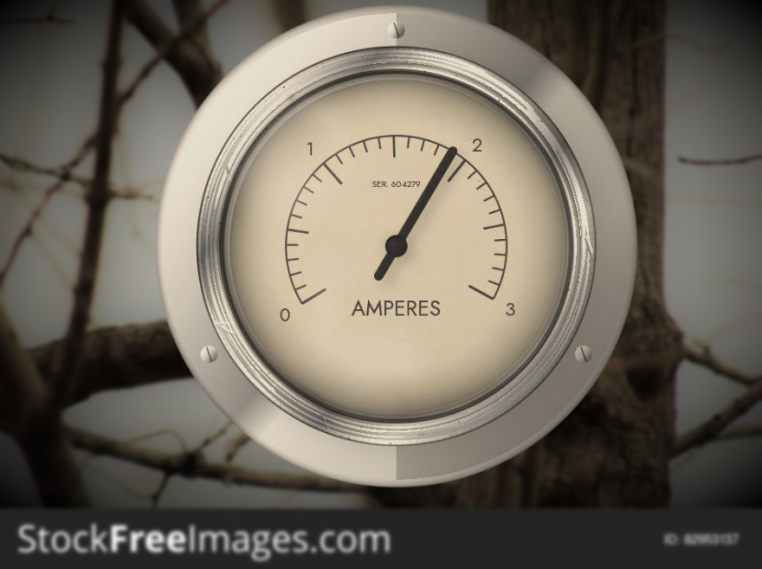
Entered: 1.9 A
